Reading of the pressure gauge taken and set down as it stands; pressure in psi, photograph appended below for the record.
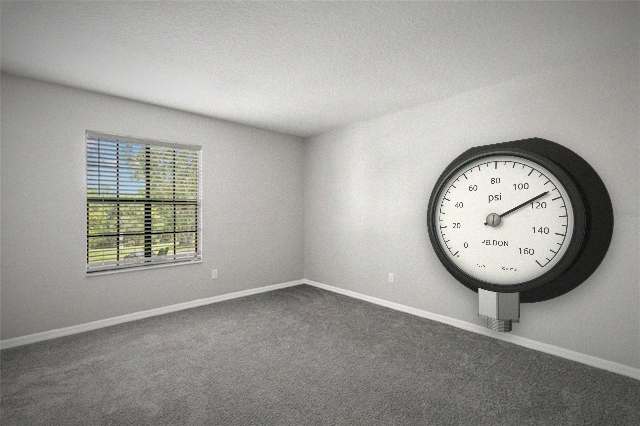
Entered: 115 psi
